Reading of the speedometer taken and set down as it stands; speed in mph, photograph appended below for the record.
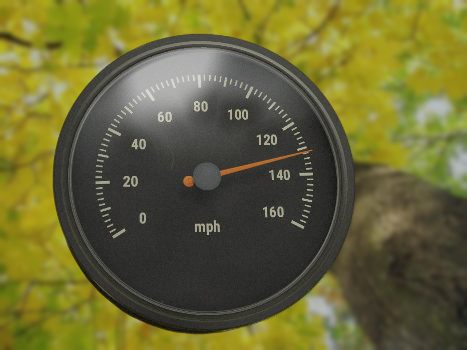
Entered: 132 mph
